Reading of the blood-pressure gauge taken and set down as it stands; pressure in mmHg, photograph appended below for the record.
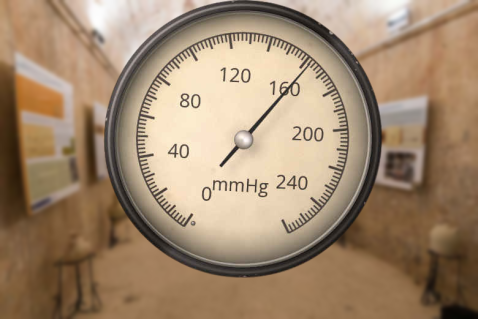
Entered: 162 mmHg
